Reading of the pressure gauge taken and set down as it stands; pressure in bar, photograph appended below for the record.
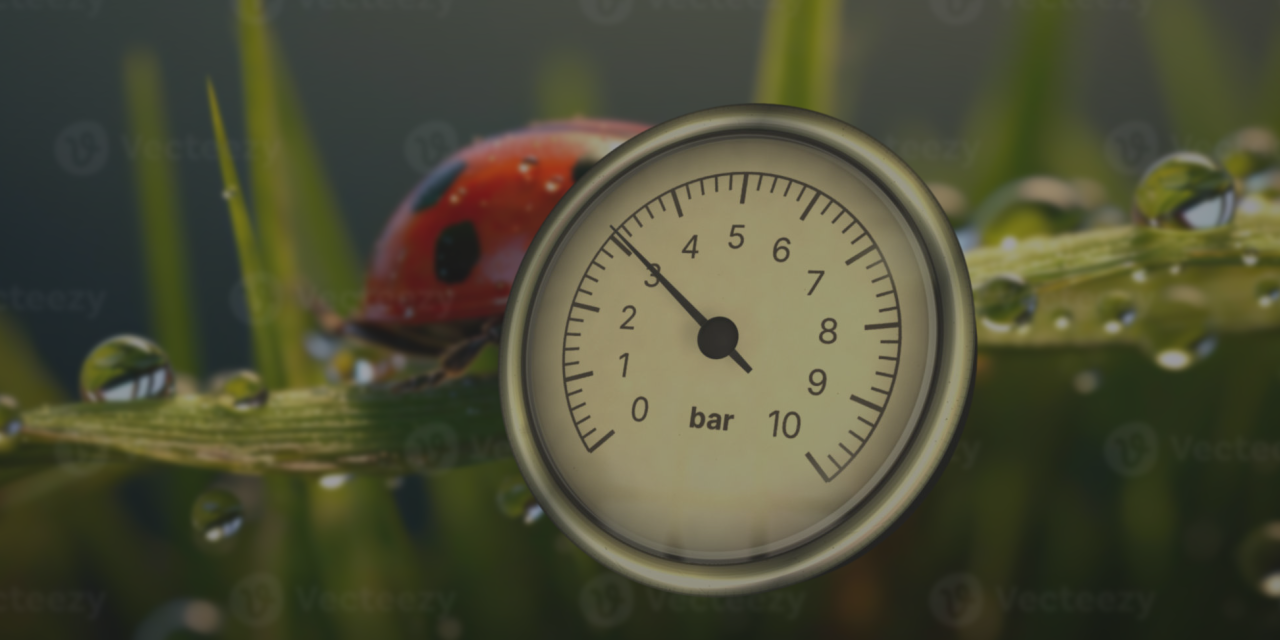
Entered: 3.1 bar
